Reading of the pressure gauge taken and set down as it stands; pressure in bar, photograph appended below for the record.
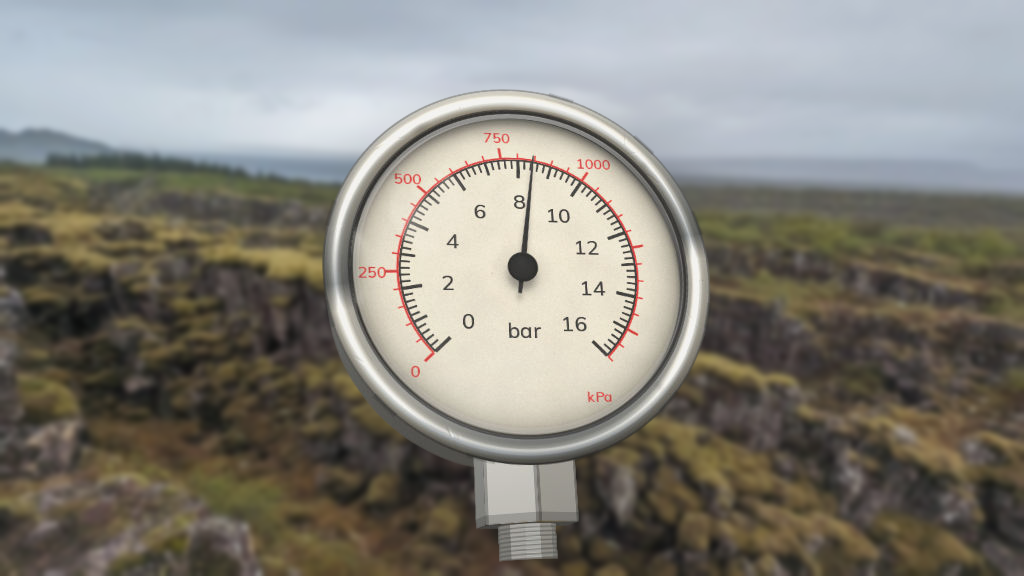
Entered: 8.4 bar
